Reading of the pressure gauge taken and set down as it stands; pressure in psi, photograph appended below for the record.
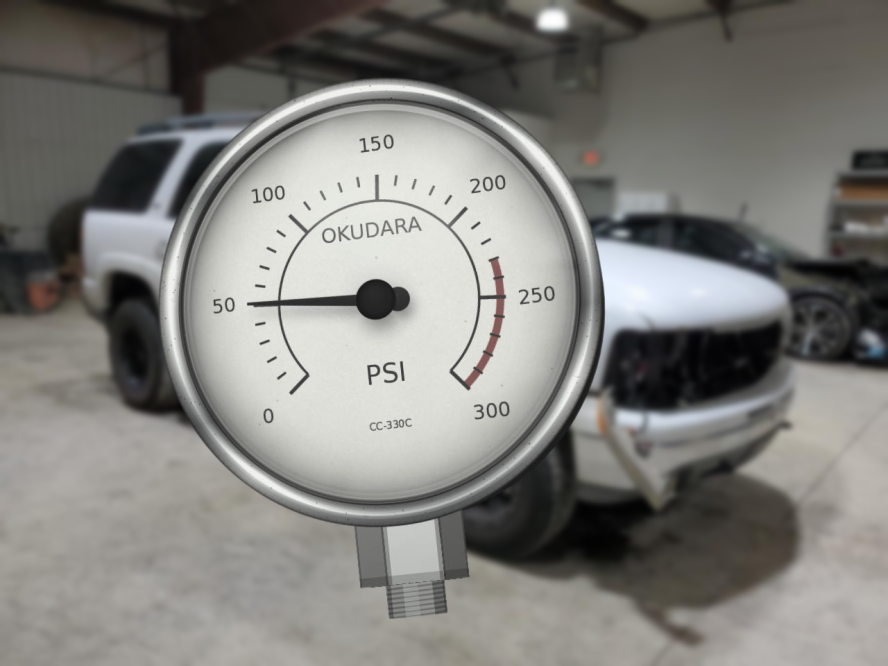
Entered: 50 psi
